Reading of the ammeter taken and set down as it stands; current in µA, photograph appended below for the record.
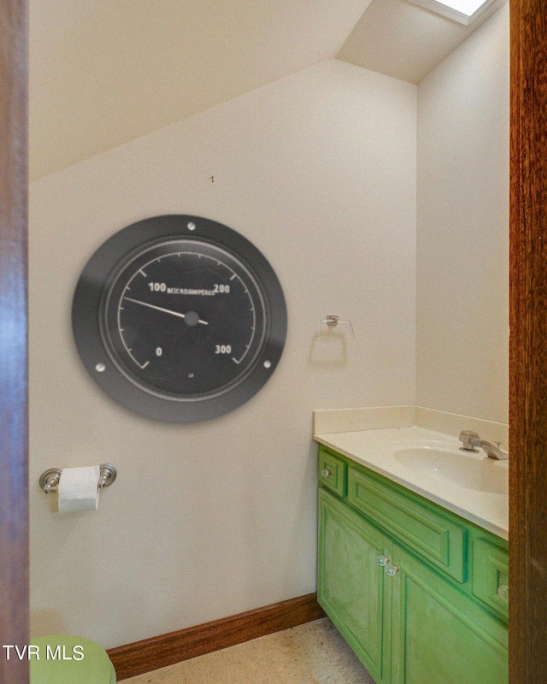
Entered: 70 µA
